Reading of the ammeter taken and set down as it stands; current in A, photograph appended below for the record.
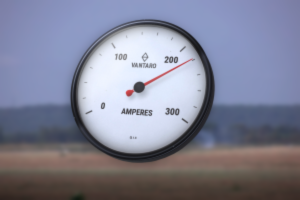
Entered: 220 A
